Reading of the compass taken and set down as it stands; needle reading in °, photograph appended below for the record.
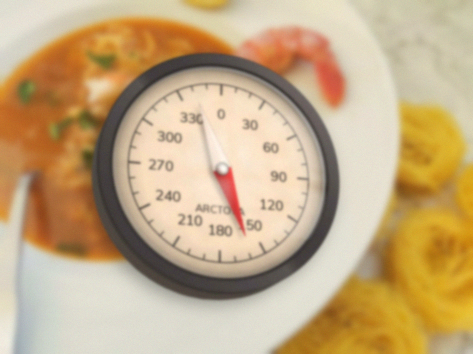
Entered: 160 °
